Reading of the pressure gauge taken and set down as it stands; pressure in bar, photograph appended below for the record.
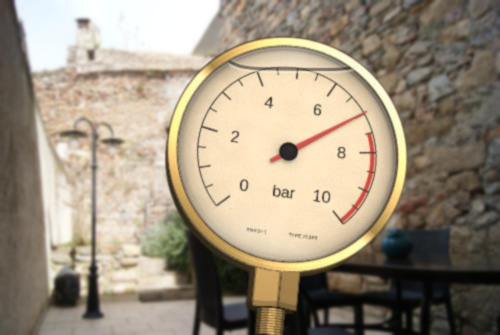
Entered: 7 bar
